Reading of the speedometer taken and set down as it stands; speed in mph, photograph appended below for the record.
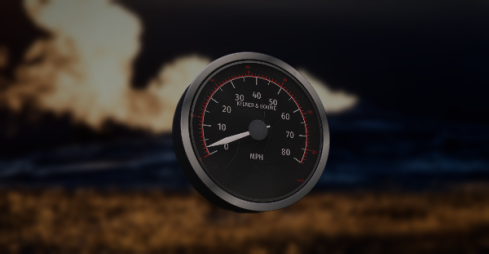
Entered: 2.5 mph
